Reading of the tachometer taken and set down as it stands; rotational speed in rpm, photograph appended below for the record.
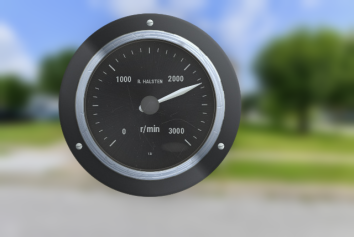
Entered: 2250 rpm
